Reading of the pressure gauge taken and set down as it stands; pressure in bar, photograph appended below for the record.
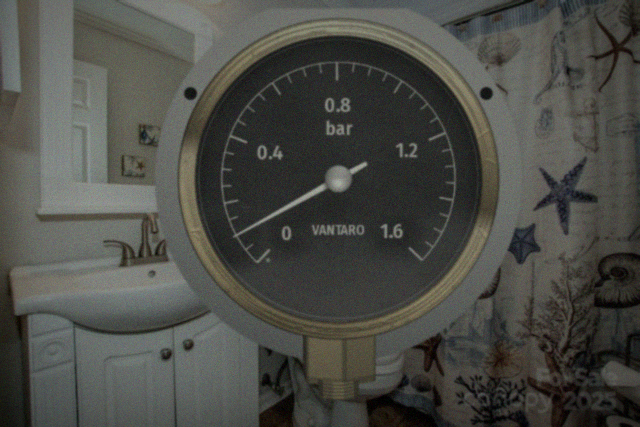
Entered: 0.1 bar
